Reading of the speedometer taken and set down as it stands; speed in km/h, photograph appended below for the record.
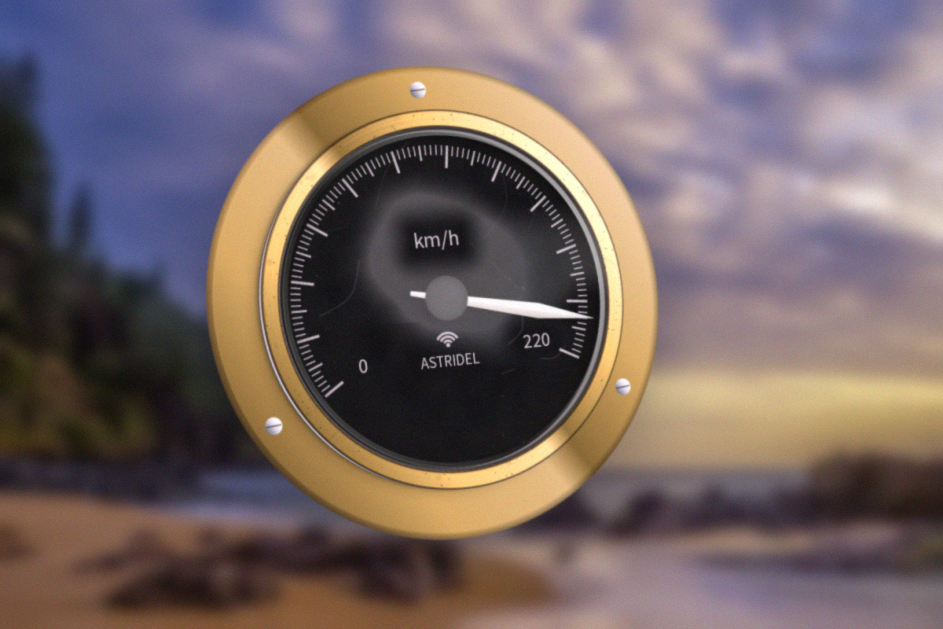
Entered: 206 km/h
